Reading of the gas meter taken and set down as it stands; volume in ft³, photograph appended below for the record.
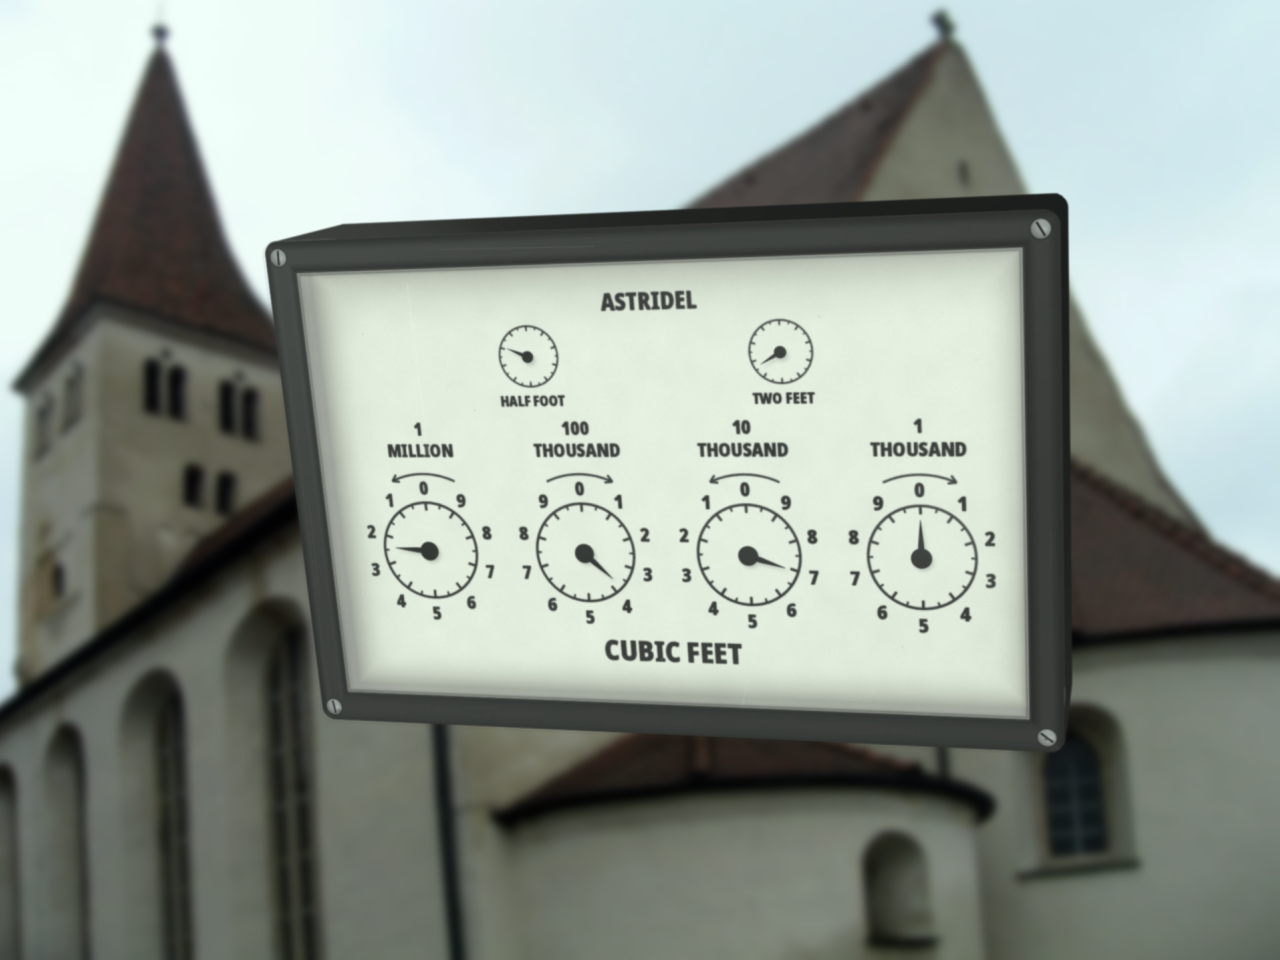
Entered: 237000 ft³
